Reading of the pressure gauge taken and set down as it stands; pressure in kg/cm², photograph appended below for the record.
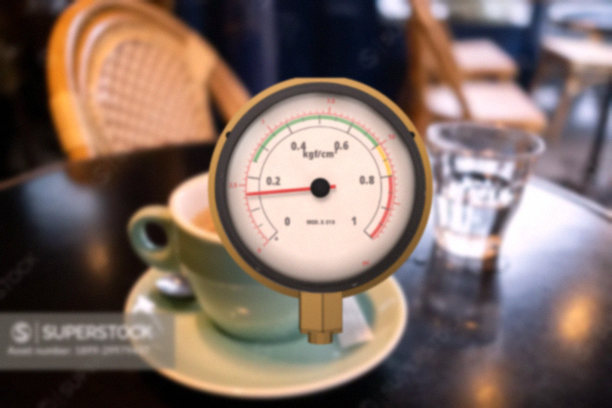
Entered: 0.15 kg/cm²
